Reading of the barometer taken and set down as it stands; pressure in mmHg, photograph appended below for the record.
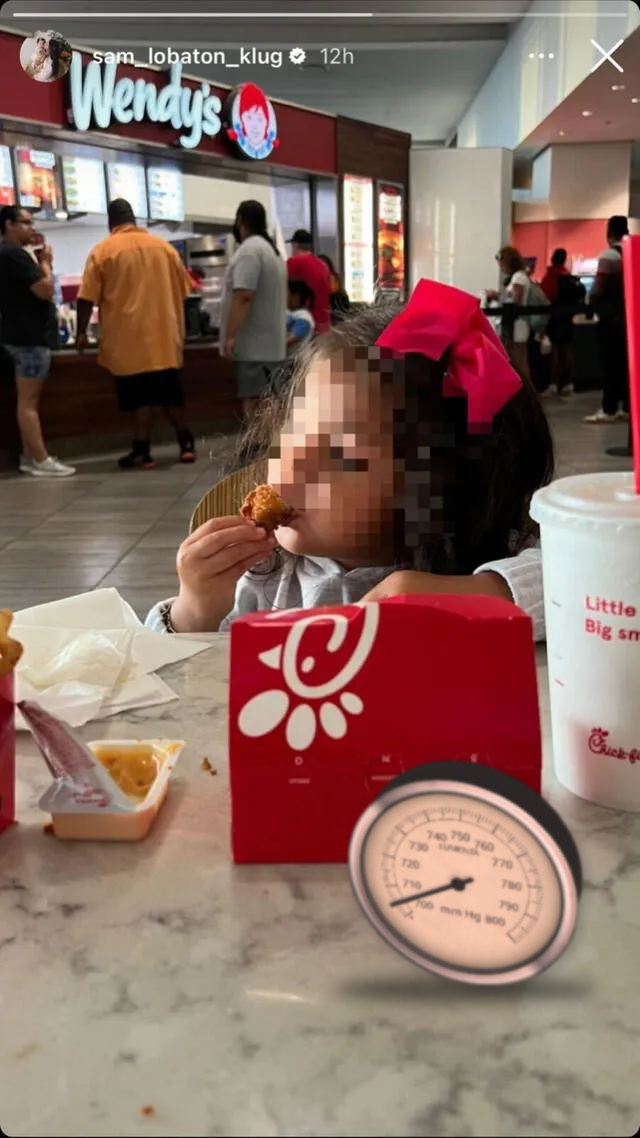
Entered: 705 mmHg
